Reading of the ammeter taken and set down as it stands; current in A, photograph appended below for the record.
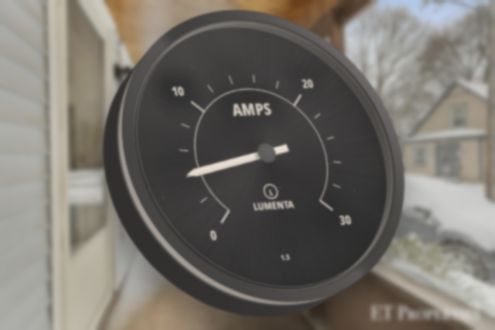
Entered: 4 A
